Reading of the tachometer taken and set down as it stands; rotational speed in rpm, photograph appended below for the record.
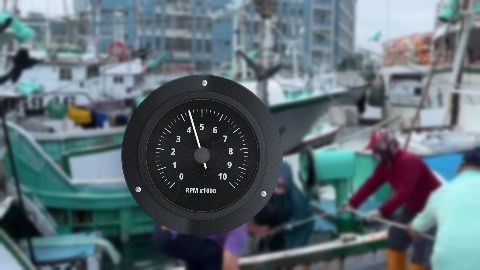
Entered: 4400 rpm
